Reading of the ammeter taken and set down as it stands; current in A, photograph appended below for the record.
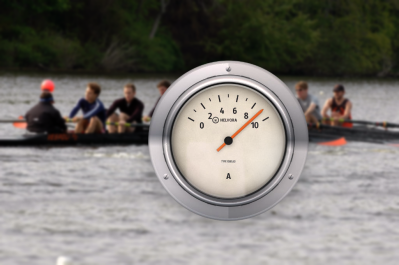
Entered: 9 A
